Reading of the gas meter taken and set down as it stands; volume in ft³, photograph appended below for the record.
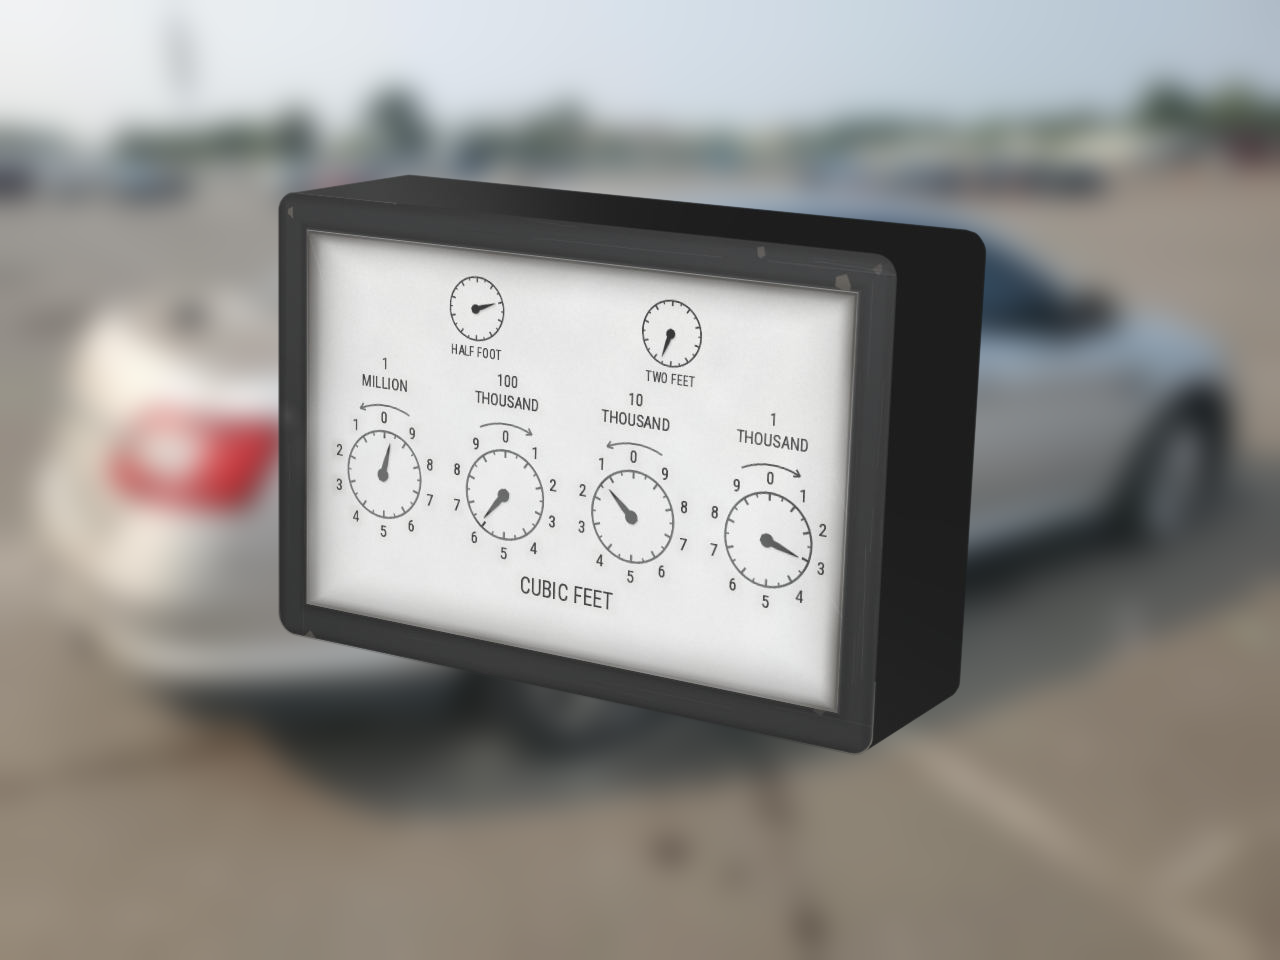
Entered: 961300 ft³
